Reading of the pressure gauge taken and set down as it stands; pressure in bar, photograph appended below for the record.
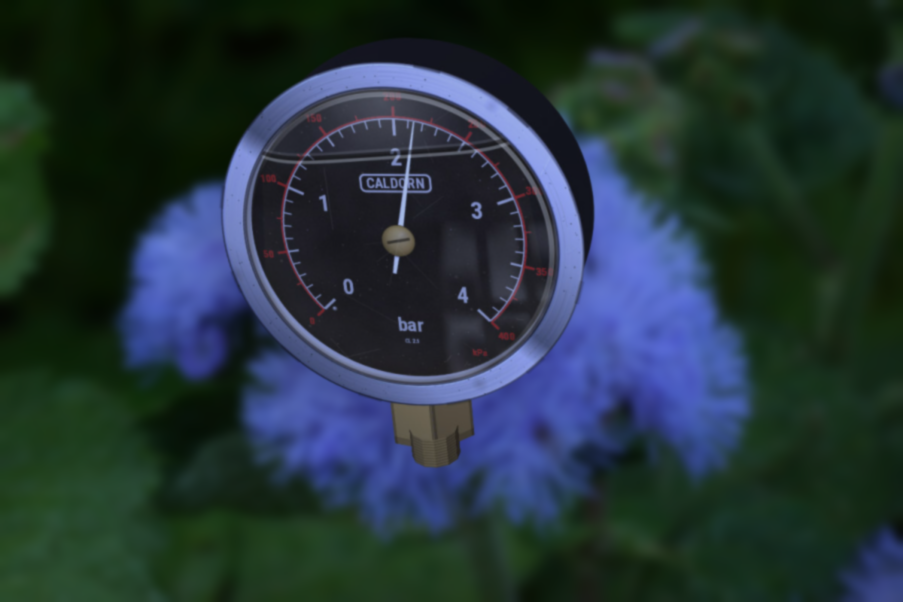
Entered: 2.15 bar
